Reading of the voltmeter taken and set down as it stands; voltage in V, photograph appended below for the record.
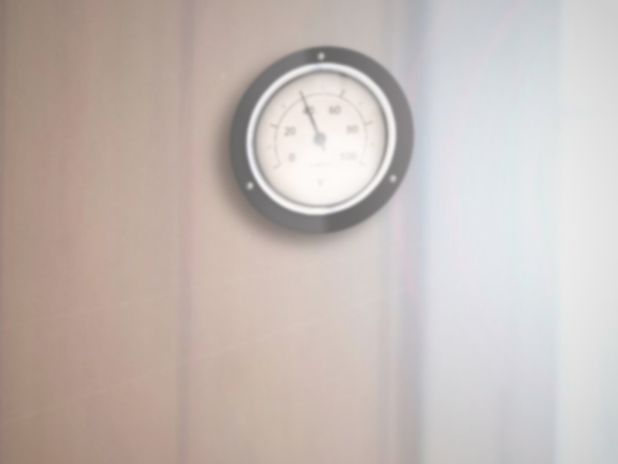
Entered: 40 V
